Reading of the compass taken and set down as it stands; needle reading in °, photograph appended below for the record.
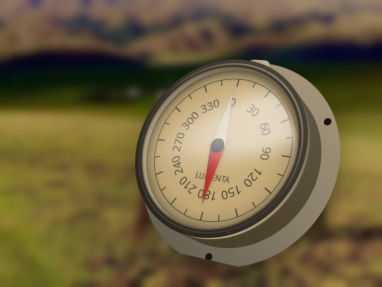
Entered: 180 °
